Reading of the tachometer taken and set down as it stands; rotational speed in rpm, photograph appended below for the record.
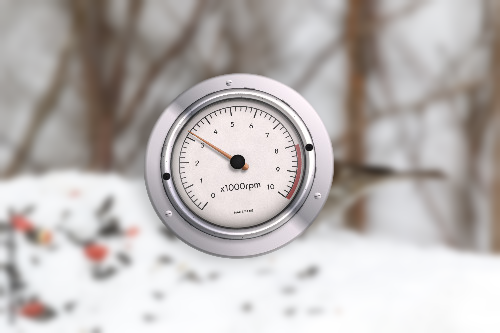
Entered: 3200 rpm
